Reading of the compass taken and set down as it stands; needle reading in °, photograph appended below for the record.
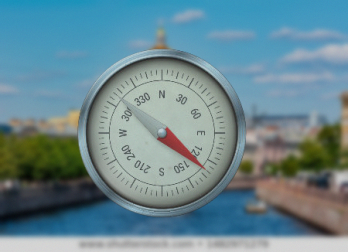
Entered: 130 °
